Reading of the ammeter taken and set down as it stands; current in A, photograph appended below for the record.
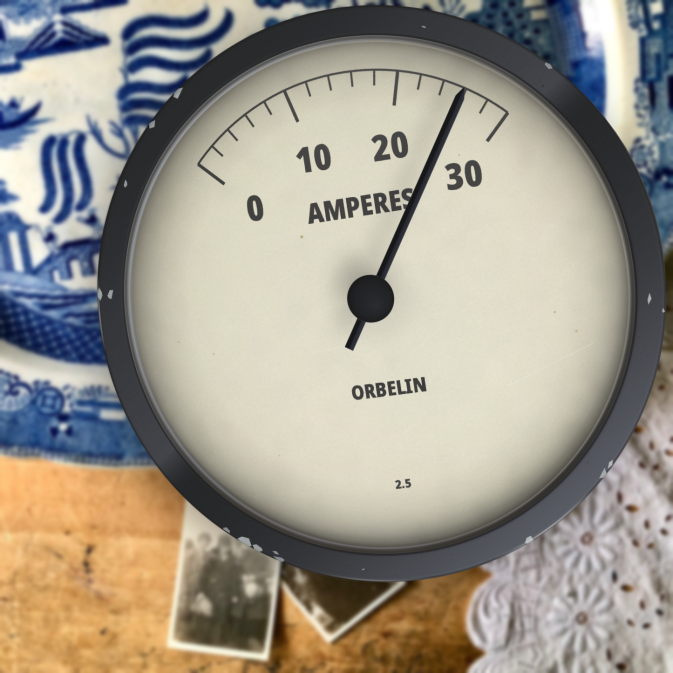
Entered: 26 A
